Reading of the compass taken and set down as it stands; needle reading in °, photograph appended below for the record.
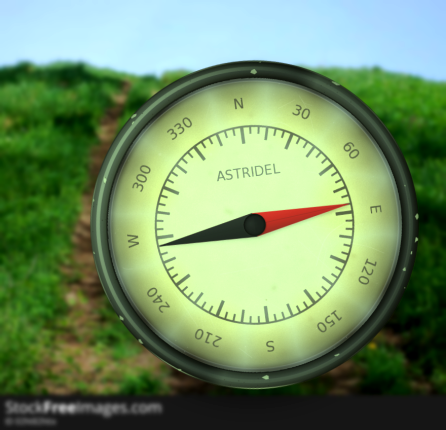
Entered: 85 °
